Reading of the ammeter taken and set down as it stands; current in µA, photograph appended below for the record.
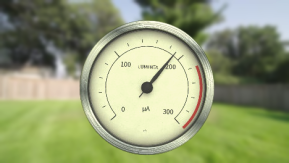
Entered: 190 µA
